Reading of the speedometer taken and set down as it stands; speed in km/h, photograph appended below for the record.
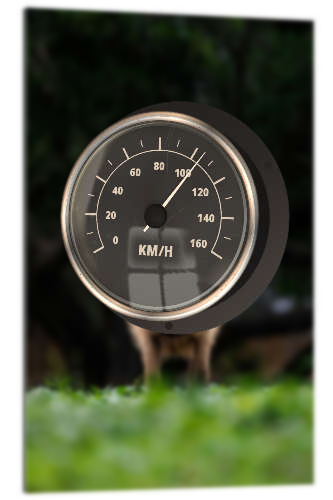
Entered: 105 km/h
